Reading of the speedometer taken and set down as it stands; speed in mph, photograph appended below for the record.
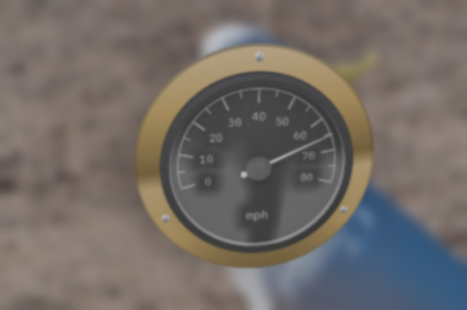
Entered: 65 mph
